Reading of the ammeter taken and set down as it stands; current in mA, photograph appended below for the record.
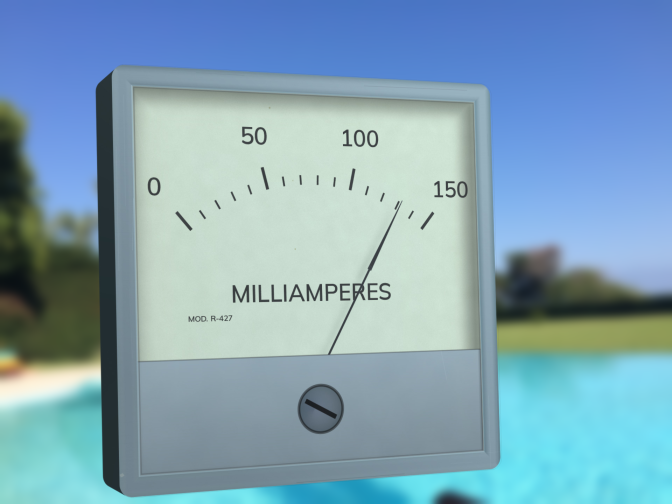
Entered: 130 mA
